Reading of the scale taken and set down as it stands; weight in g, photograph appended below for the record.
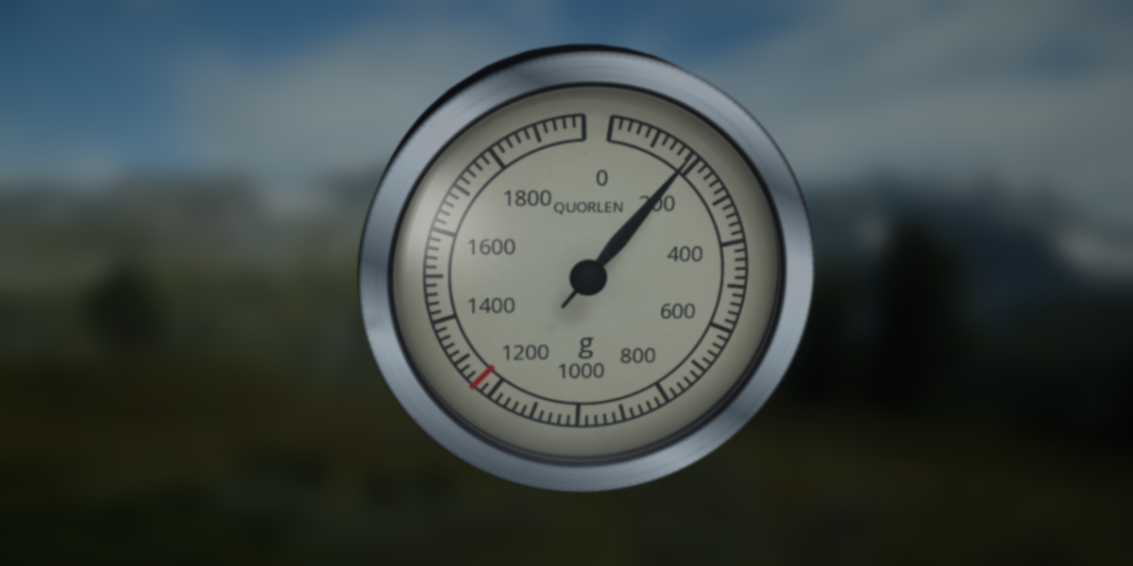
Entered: 180 g
